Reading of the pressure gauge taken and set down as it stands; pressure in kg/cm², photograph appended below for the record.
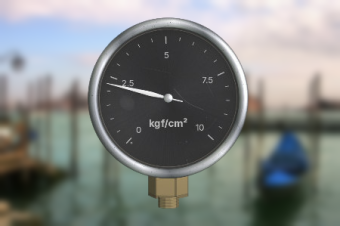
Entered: 2.25 kg/cm²
